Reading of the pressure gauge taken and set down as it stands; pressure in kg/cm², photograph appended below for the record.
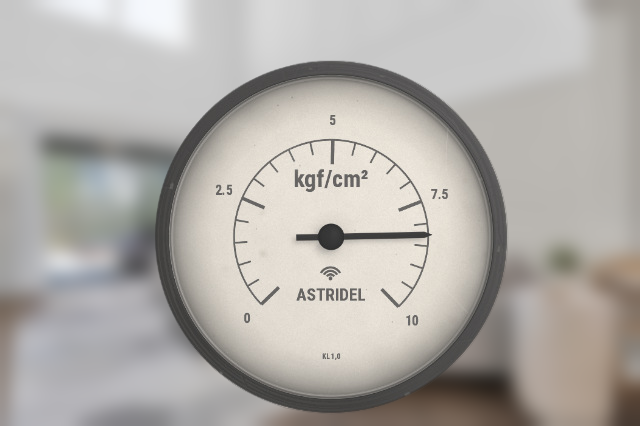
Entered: 8.25 kg/cm²
